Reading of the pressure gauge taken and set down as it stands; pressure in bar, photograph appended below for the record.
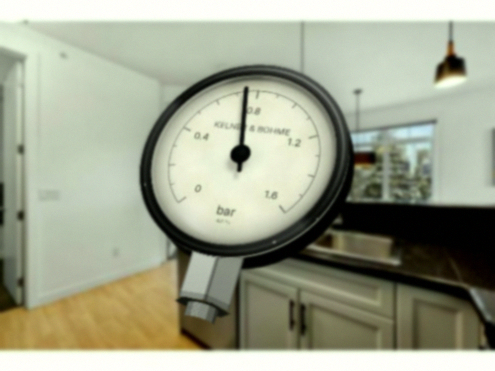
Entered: 0.75 bar
